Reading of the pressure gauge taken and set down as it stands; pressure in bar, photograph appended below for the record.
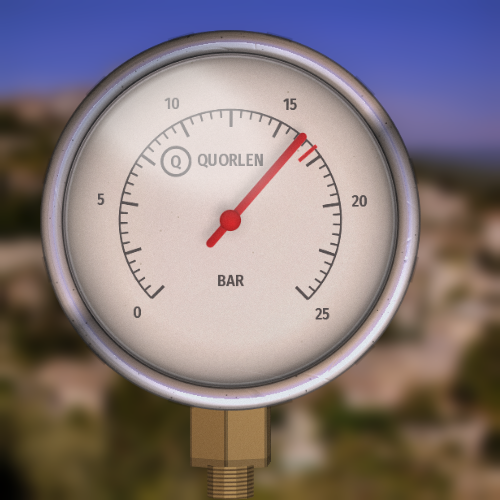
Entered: 16.25 bar
